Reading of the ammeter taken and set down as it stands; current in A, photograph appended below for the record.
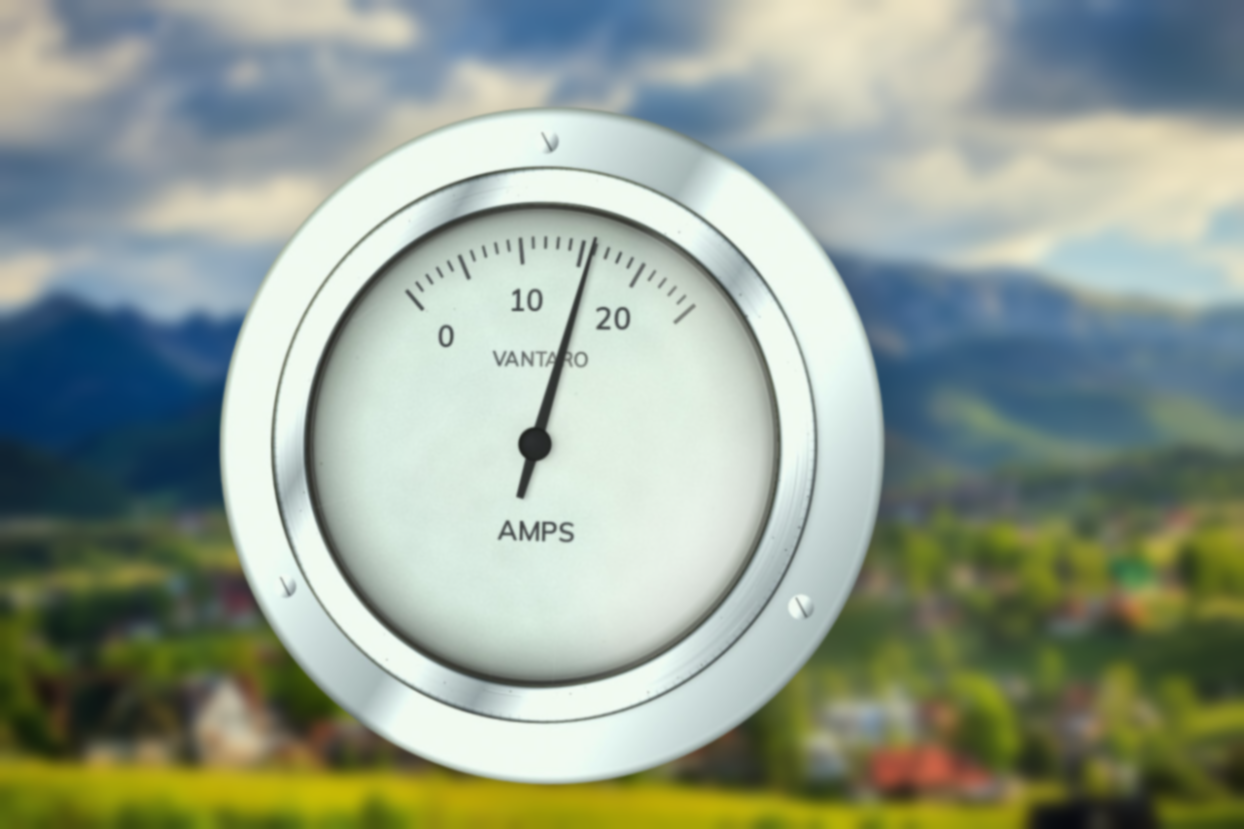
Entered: 16 A
